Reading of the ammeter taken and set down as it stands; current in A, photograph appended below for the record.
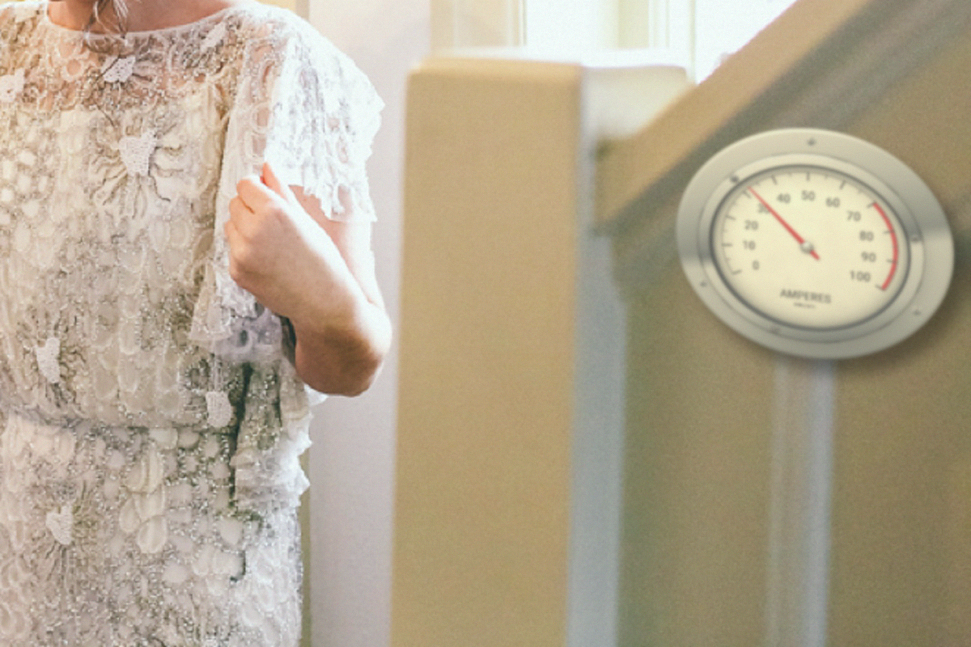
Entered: 32.5 A
